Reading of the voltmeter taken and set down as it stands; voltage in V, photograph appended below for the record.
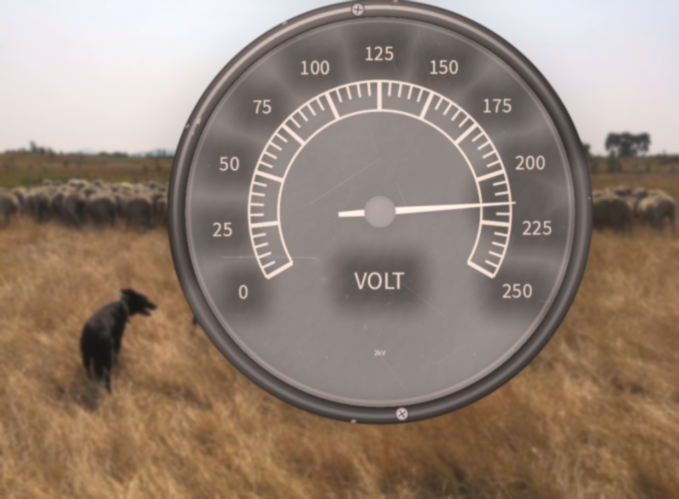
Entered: 215 V
